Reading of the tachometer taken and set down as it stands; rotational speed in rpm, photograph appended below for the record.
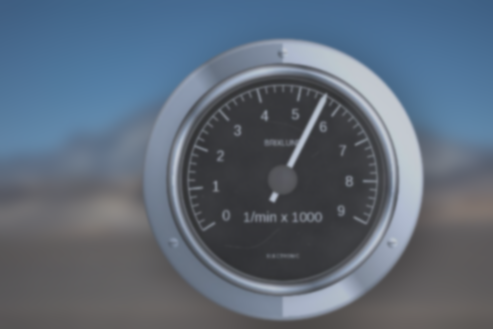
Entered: 5600 rpm
